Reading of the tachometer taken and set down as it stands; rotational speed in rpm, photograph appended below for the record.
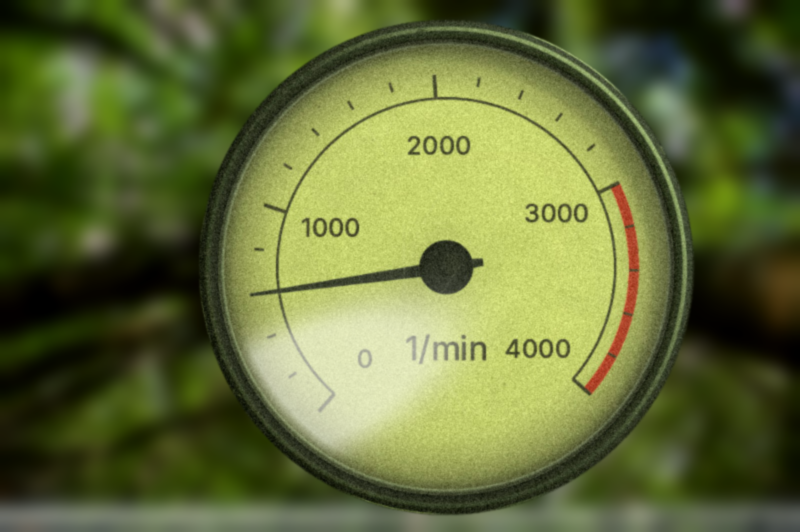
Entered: 600 rpm
